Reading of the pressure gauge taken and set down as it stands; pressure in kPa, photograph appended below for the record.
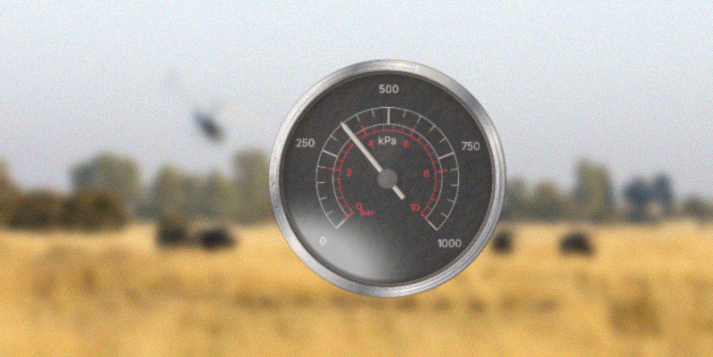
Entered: 350 kPa
